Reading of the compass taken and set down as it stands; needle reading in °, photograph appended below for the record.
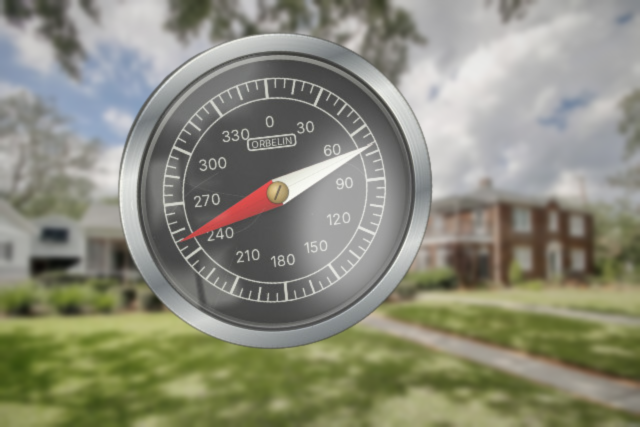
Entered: 250 °
